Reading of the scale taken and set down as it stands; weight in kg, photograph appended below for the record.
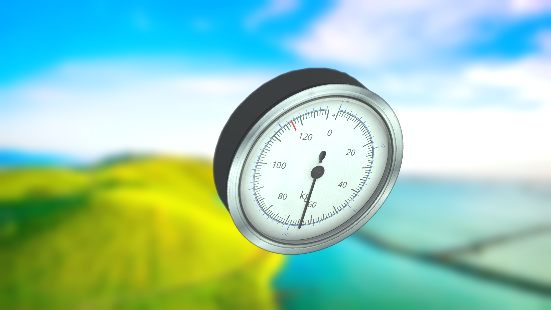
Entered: 65 kg
